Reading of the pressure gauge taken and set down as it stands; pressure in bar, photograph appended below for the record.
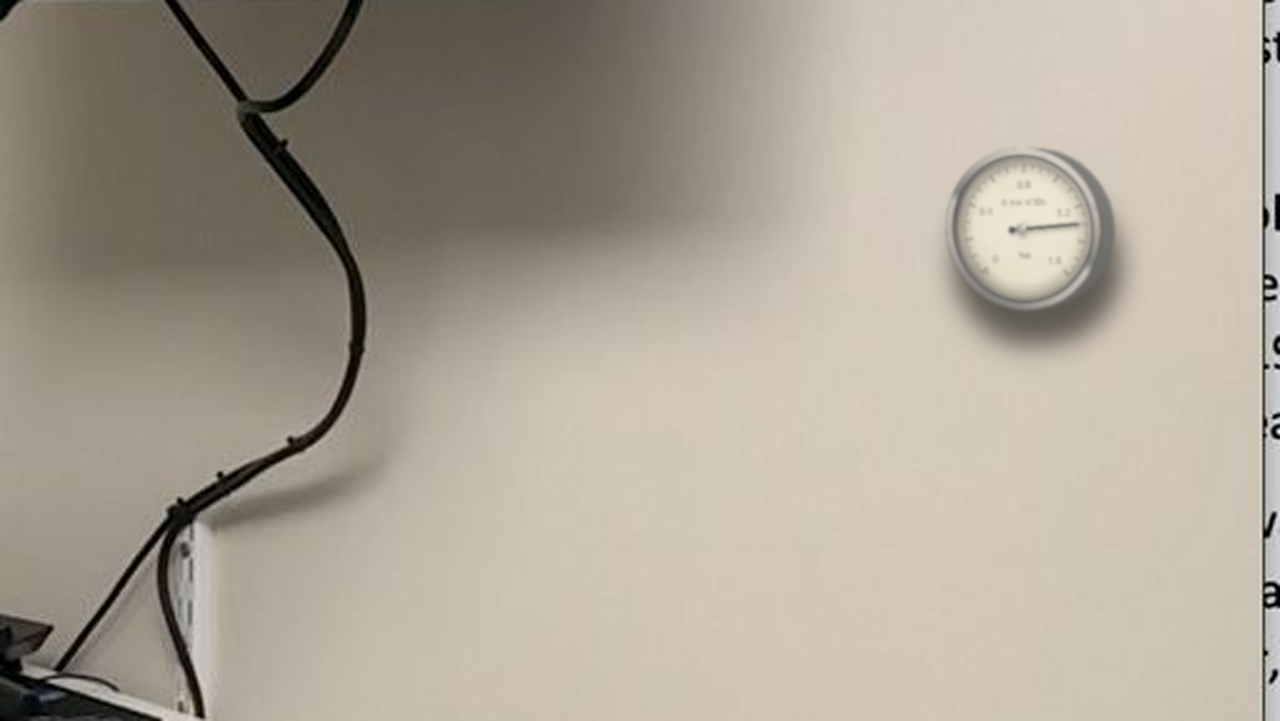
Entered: 1.3 bar
